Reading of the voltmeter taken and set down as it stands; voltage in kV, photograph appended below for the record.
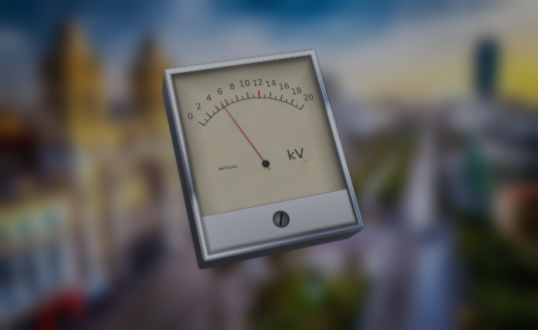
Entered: 5 kV
